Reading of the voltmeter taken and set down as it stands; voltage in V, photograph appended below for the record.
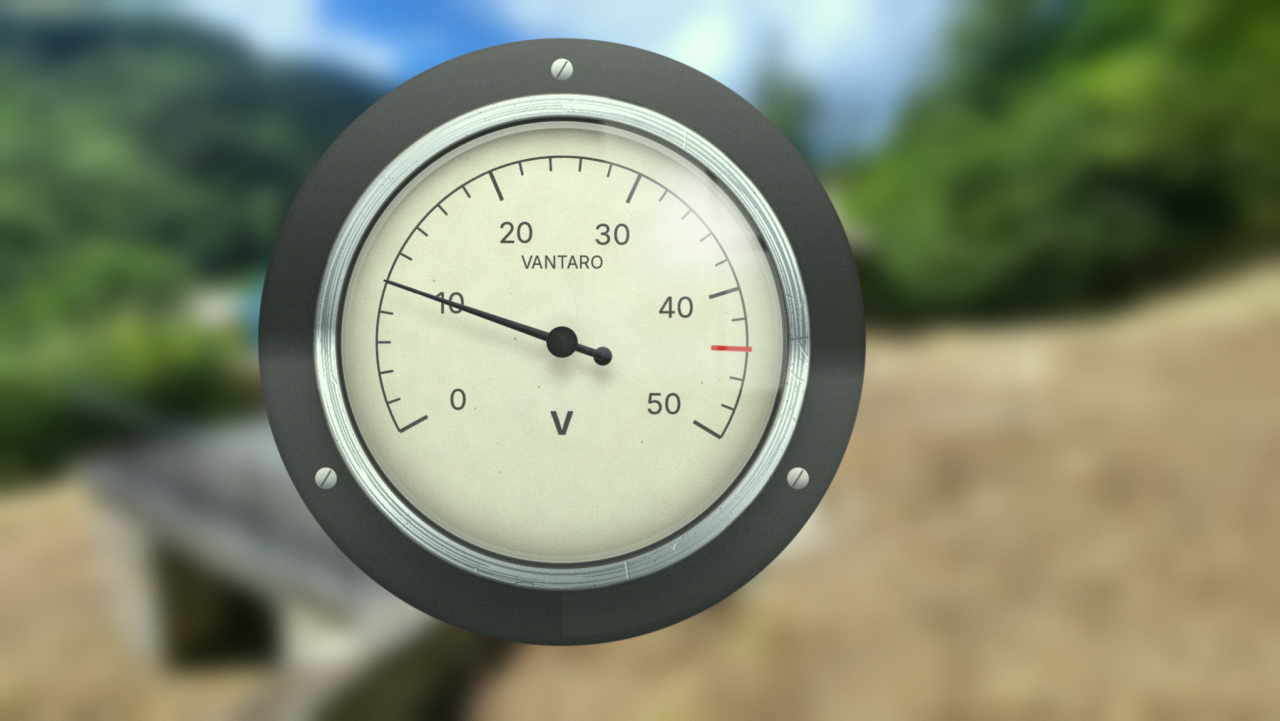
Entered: 10 V
